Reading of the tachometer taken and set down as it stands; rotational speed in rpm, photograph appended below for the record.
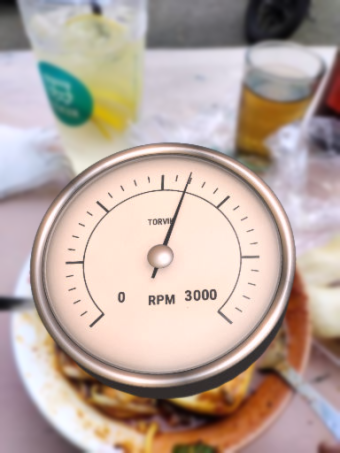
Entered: 1700 rpm
